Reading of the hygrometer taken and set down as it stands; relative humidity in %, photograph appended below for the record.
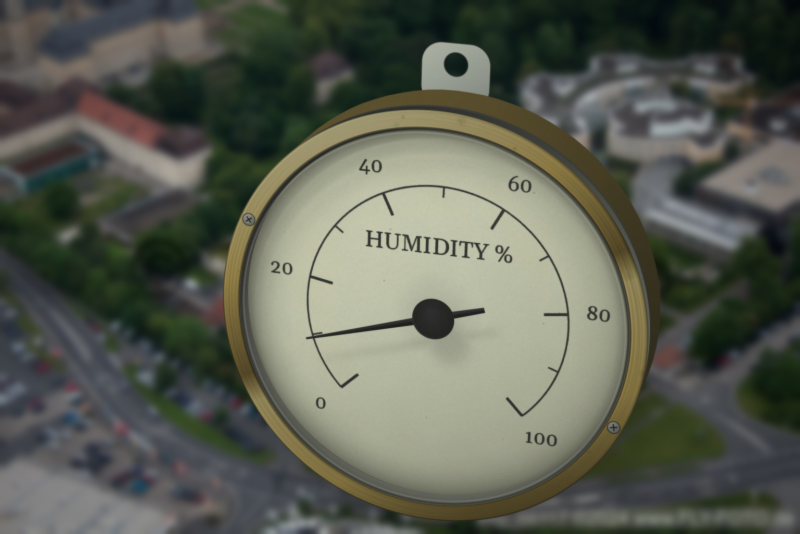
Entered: 10 %
